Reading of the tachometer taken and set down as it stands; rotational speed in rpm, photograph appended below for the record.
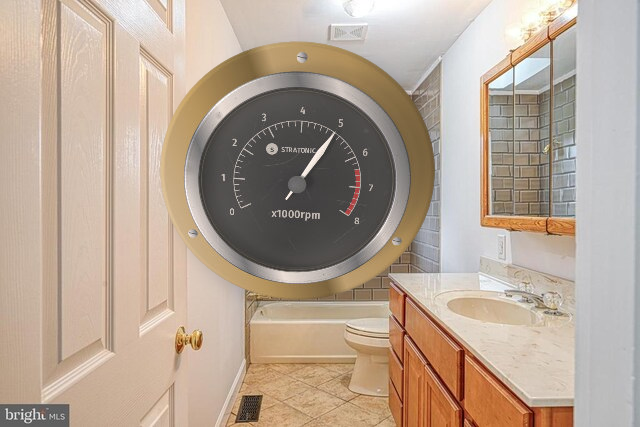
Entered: 5000 rpm
